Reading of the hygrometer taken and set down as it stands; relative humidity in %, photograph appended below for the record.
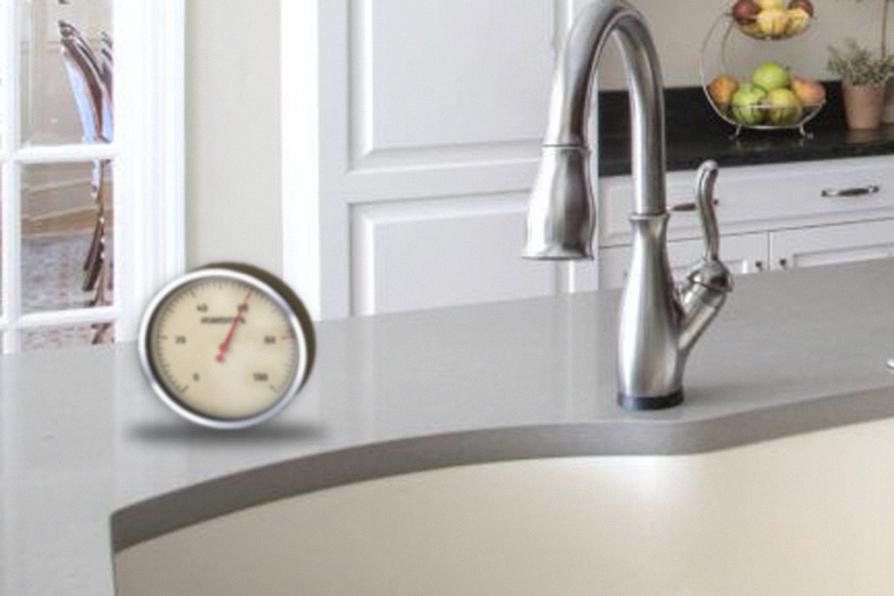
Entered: 60 %
